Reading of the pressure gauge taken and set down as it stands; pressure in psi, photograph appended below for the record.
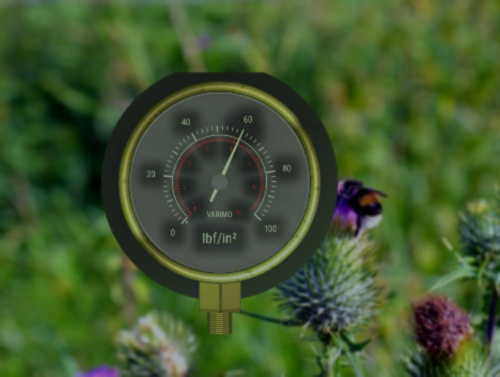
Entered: 60 psi
